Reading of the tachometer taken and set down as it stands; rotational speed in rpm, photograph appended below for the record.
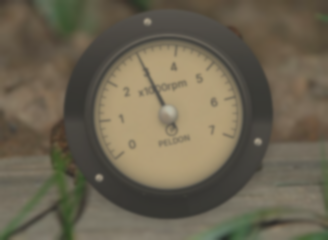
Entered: 3000 rpm
